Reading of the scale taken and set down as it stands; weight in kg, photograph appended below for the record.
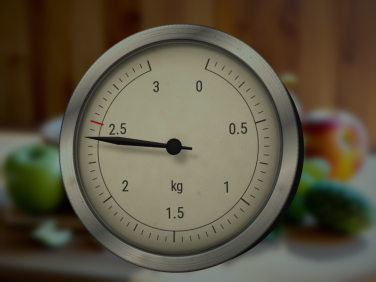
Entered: 2.4 kg
